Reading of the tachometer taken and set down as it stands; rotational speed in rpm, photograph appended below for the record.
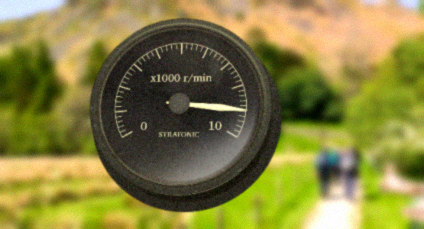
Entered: 9000 rpm
